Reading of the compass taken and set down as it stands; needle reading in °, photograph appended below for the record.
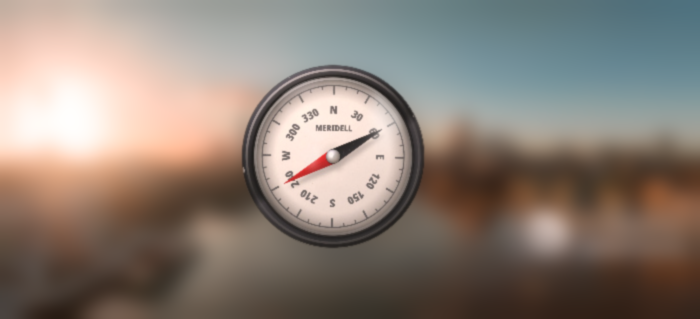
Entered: 240 °
